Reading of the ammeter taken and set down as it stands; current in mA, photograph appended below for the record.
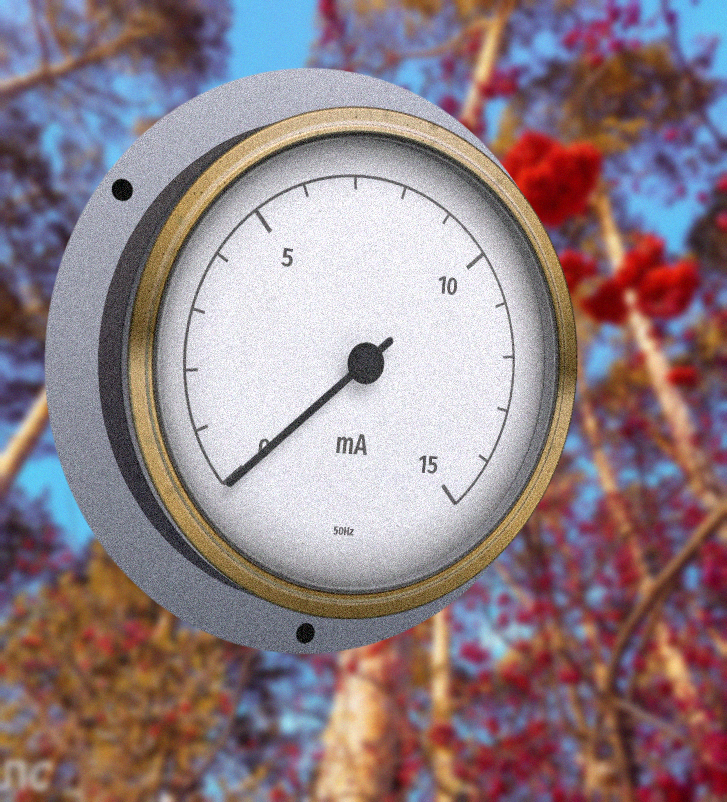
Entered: 0 mA
